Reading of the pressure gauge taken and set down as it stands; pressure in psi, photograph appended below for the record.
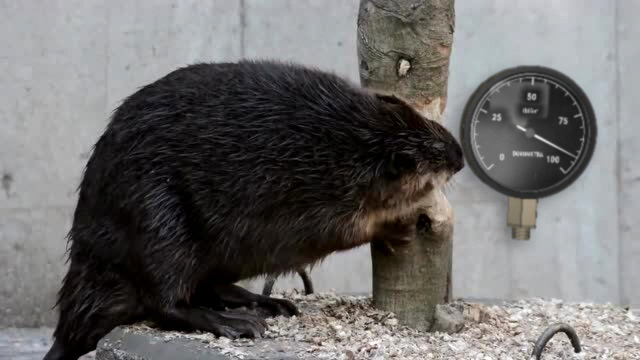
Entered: 92.5 psi
